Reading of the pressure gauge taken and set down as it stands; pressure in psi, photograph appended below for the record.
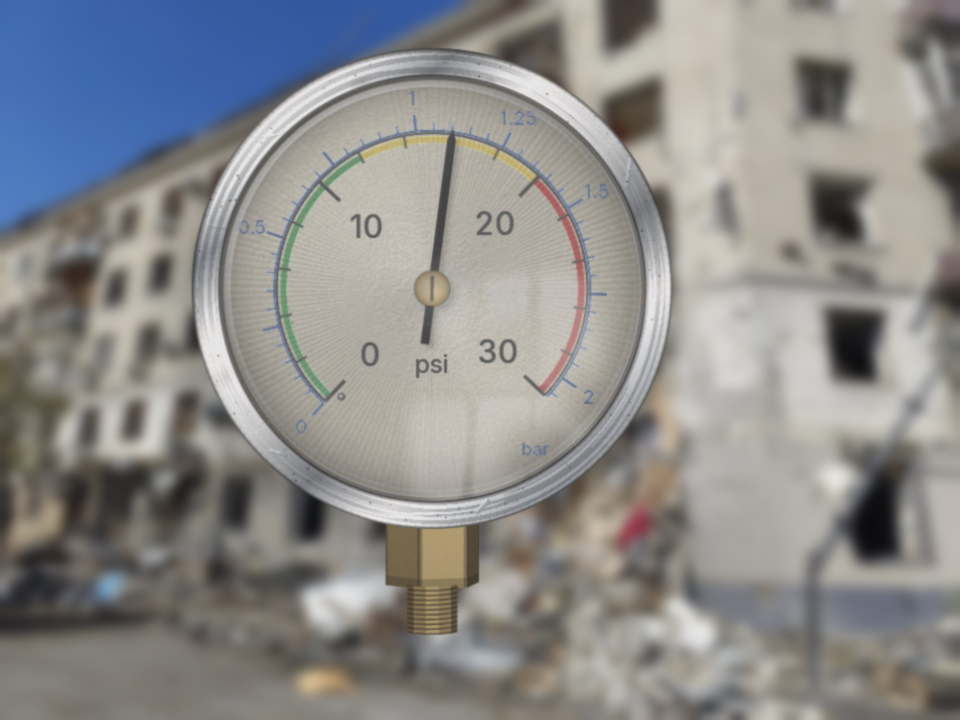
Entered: 16 psi
